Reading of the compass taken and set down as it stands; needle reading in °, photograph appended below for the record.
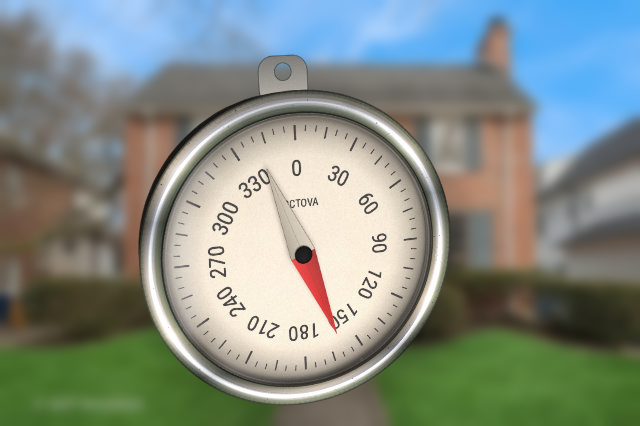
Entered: 160 °
